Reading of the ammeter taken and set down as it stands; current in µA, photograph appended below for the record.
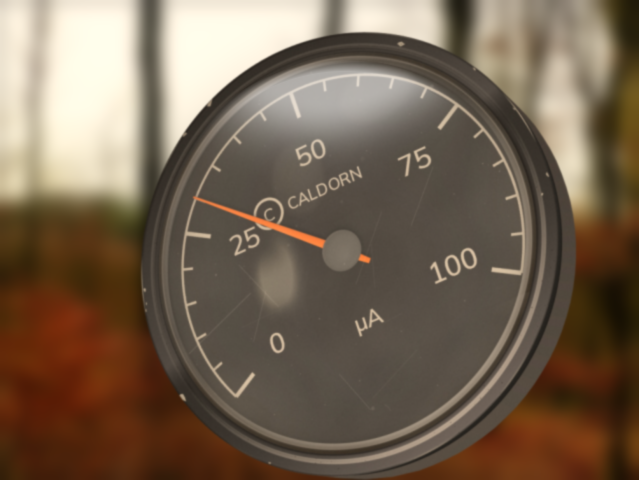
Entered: 30 µA
